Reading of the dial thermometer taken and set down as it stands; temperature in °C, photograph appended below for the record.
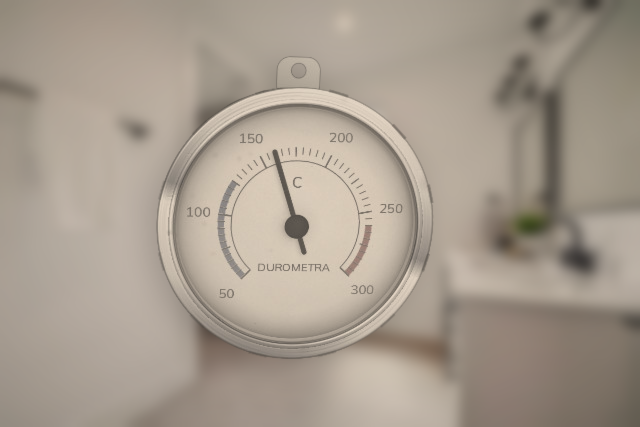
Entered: 160 °C
